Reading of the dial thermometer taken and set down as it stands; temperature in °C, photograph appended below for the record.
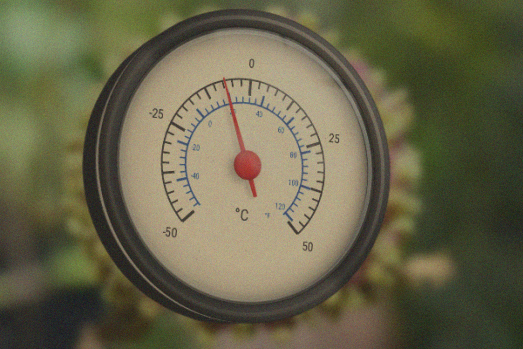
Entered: -7.5 °C
